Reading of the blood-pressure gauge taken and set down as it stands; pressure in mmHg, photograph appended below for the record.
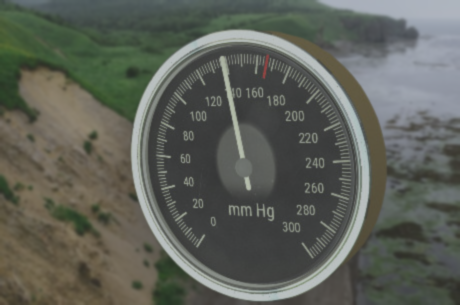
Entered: 140 mmHg
